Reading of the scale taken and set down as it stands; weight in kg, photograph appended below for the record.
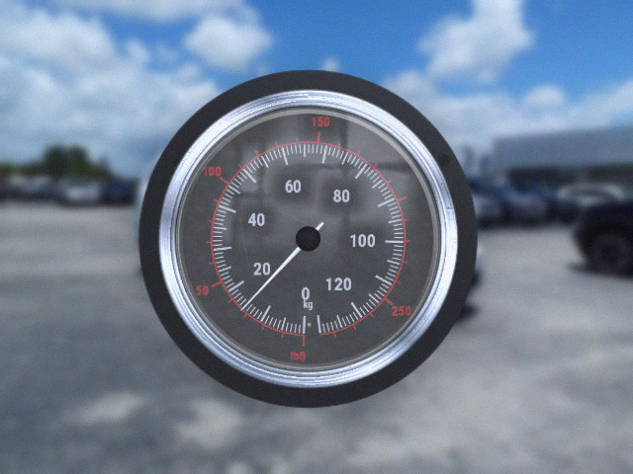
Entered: 15 kg
